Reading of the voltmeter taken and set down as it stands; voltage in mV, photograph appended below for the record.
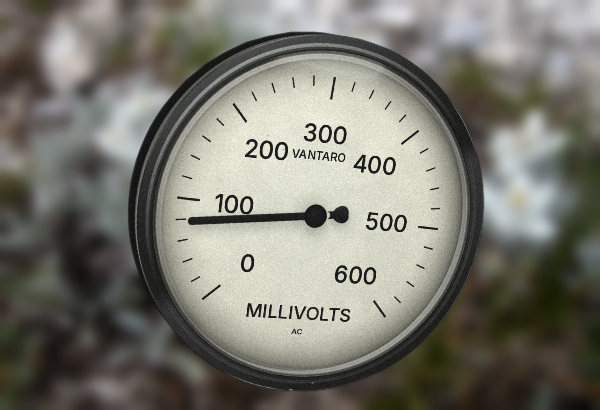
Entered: 80 mV
